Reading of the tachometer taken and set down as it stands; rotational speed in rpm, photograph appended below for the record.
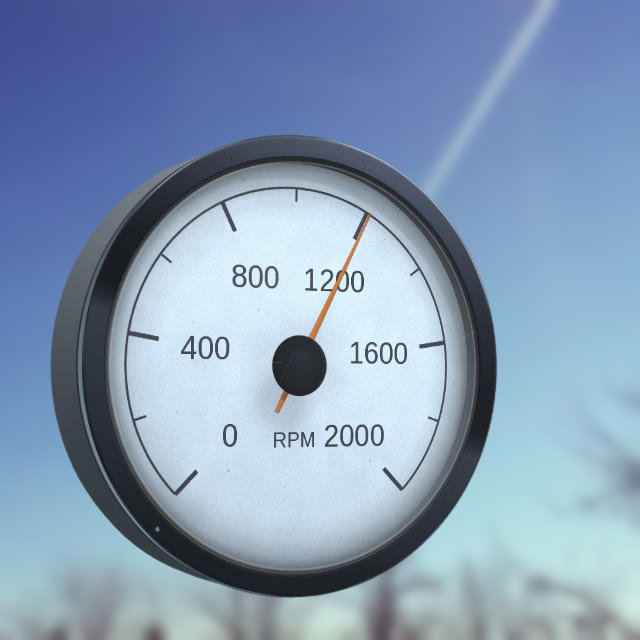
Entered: 1200 rpm
